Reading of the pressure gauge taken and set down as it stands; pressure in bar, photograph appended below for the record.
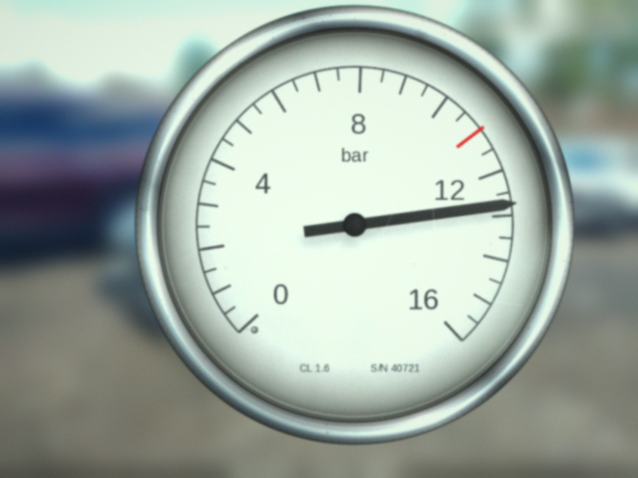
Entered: 12.75 bar
